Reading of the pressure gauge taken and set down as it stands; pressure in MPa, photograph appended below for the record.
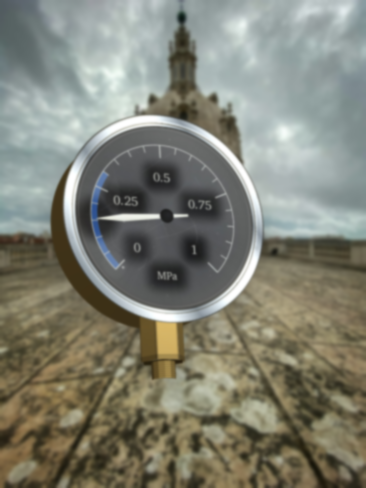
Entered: 0.15 MPa
